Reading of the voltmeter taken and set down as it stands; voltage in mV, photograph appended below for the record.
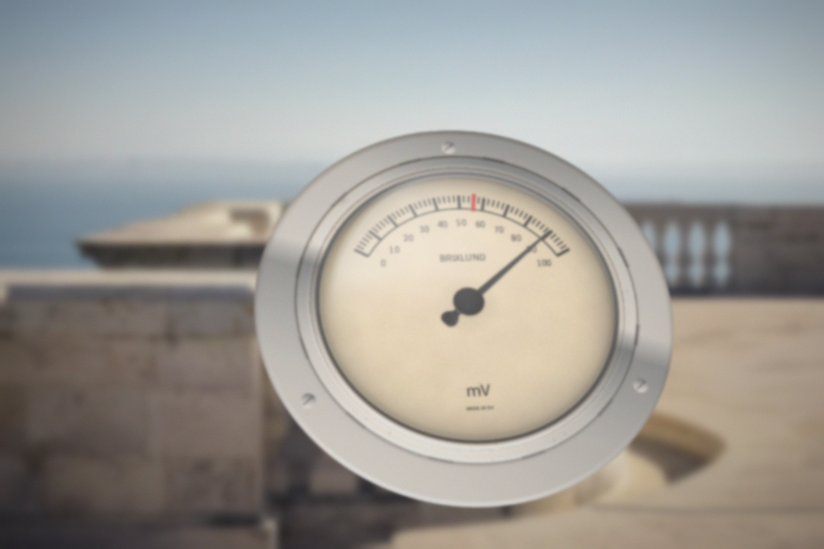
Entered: 90 mV
